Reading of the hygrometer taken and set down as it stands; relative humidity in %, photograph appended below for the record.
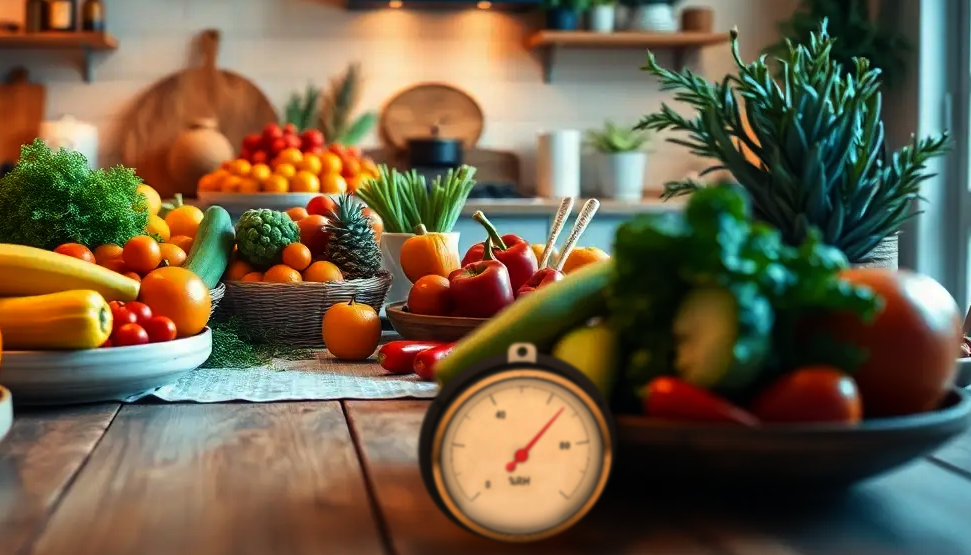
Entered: 65 %
